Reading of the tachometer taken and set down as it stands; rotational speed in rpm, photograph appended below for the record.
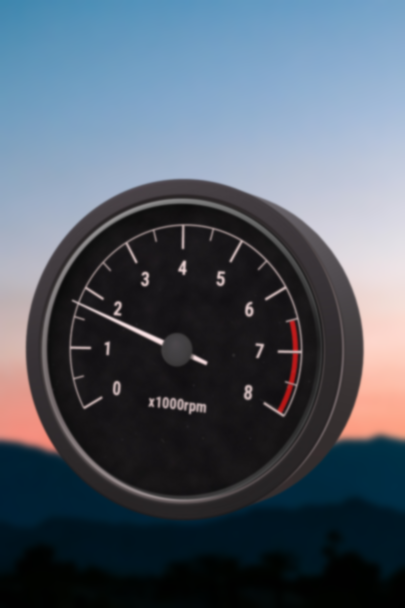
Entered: 1750 rpm
